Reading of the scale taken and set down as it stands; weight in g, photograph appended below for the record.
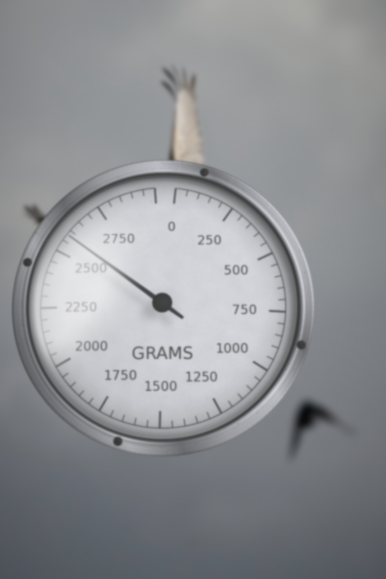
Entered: 2575 g
